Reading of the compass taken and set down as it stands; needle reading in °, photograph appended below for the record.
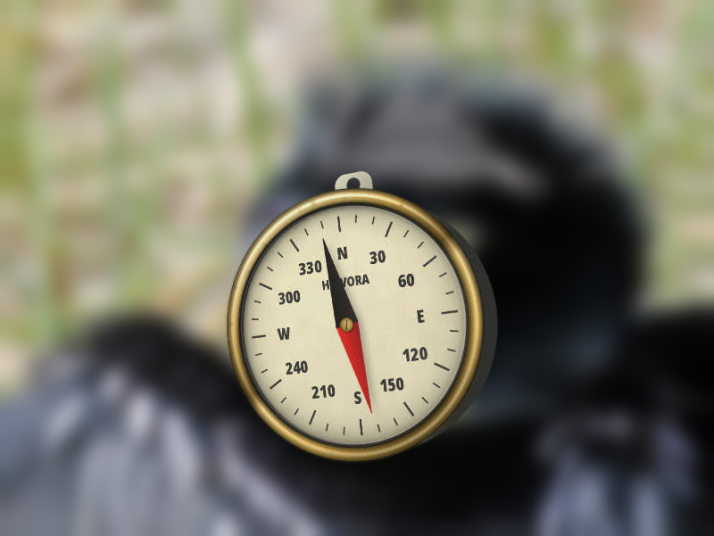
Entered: 170 °
